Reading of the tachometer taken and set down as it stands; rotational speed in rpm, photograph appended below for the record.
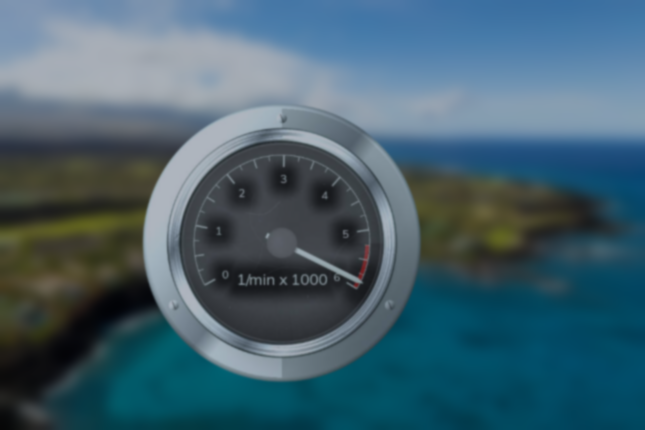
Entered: 5875 rpm
